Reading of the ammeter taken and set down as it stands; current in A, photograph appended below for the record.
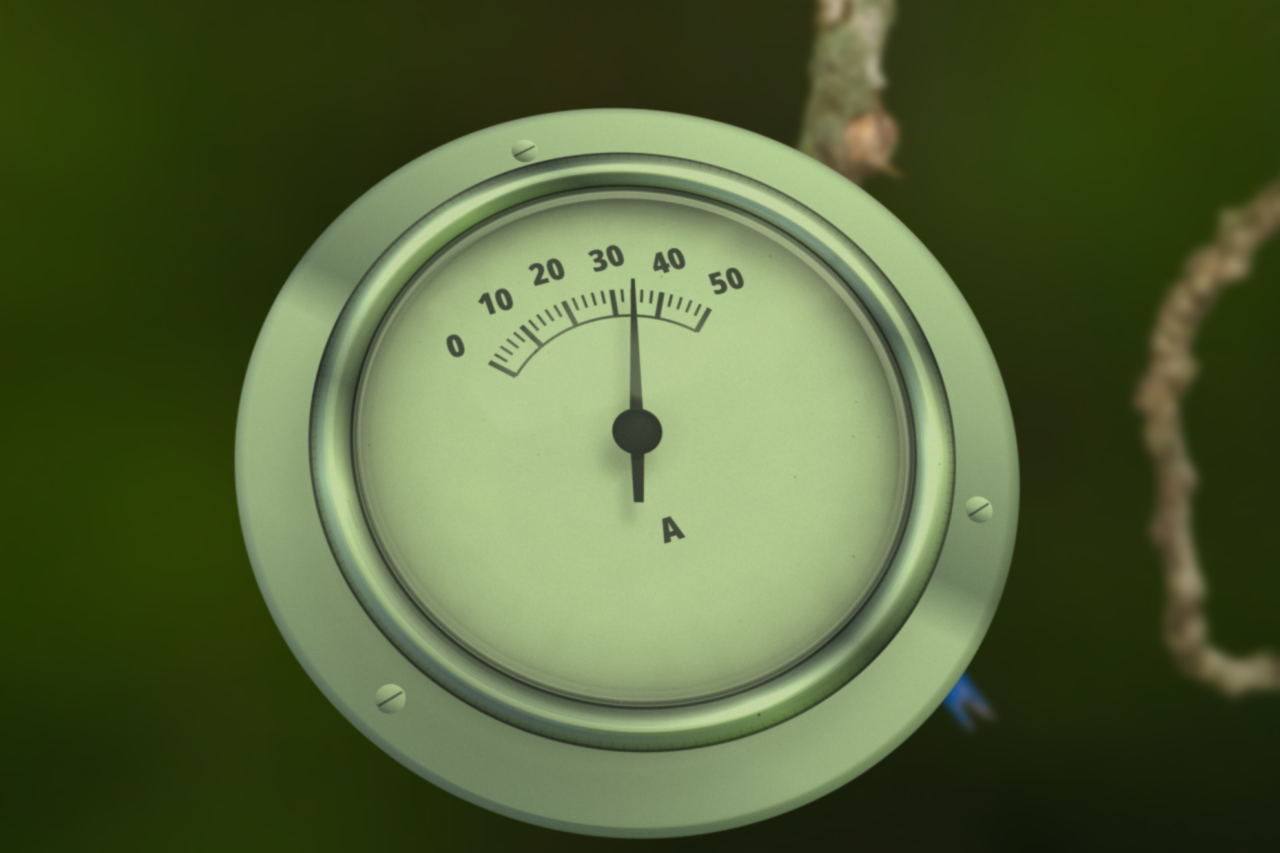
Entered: 34 A
